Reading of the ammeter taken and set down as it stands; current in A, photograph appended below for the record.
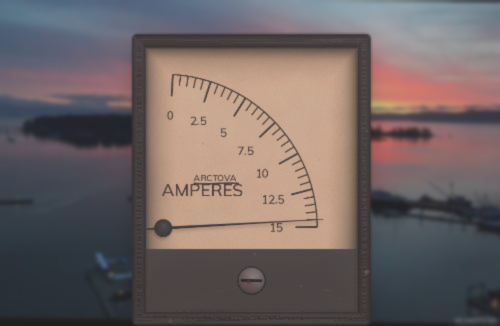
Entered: 14.5 A
